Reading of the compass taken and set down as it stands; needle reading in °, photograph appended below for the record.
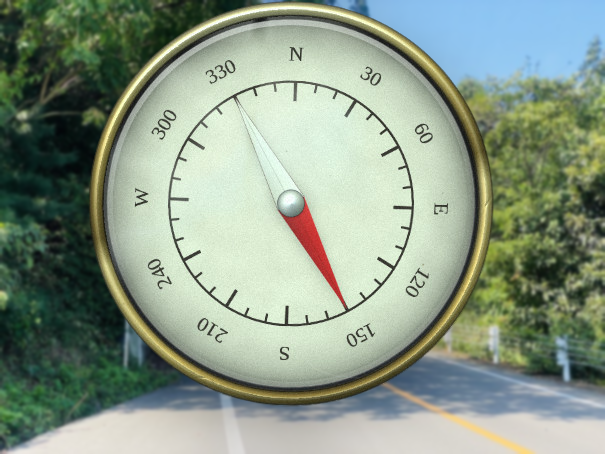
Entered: 150 °
